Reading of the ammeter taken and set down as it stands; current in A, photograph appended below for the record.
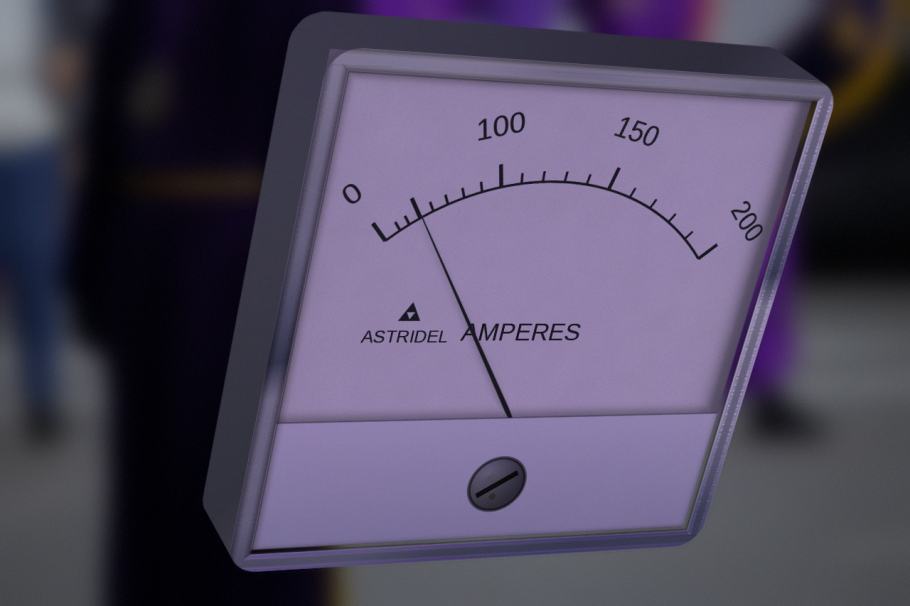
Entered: 50 A
